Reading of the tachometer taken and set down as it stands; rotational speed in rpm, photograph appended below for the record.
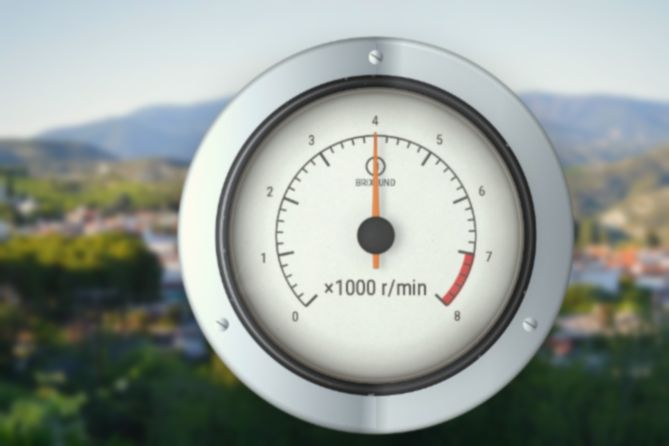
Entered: 4000 rpm
